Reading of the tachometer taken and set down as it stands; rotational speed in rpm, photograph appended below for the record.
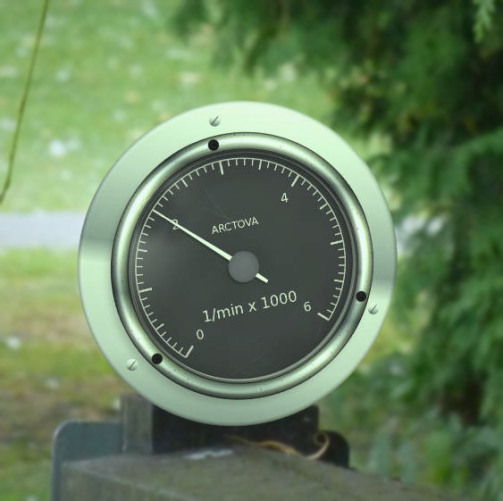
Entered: 2000 rpm
